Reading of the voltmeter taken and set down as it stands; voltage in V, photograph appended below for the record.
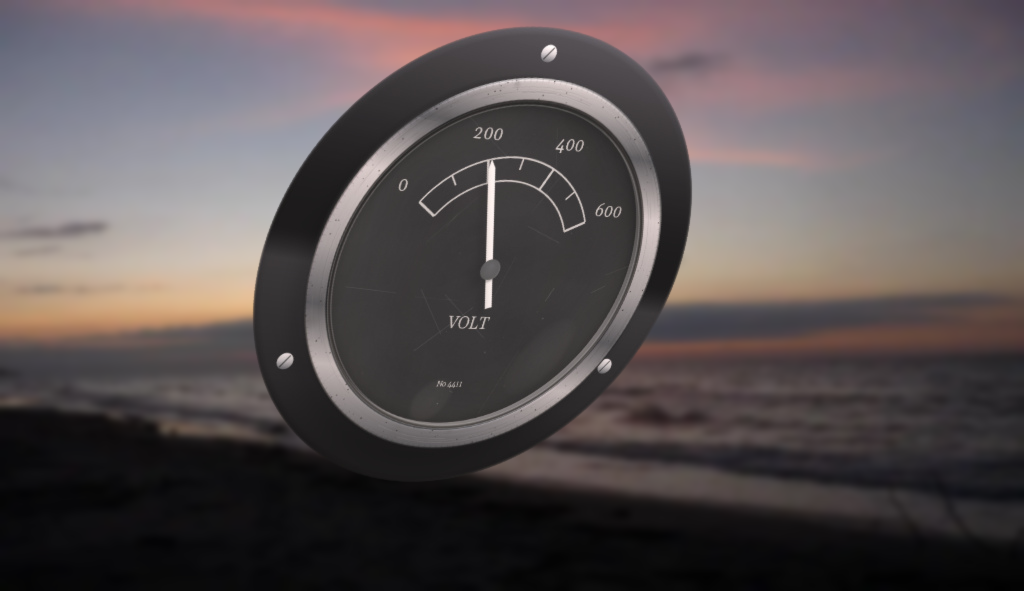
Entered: 200 V
